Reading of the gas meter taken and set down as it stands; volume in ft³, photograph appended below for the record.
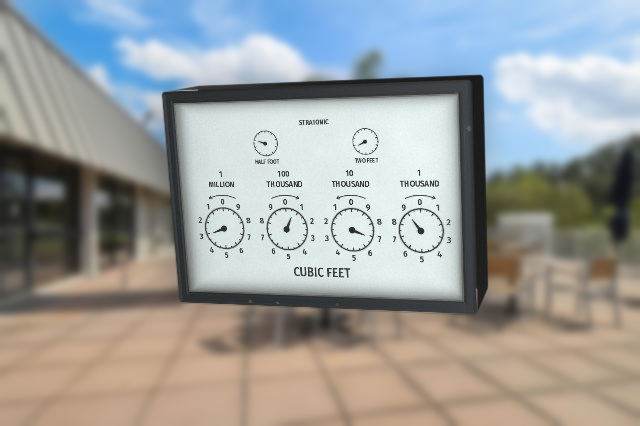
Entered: 306900 ft³
